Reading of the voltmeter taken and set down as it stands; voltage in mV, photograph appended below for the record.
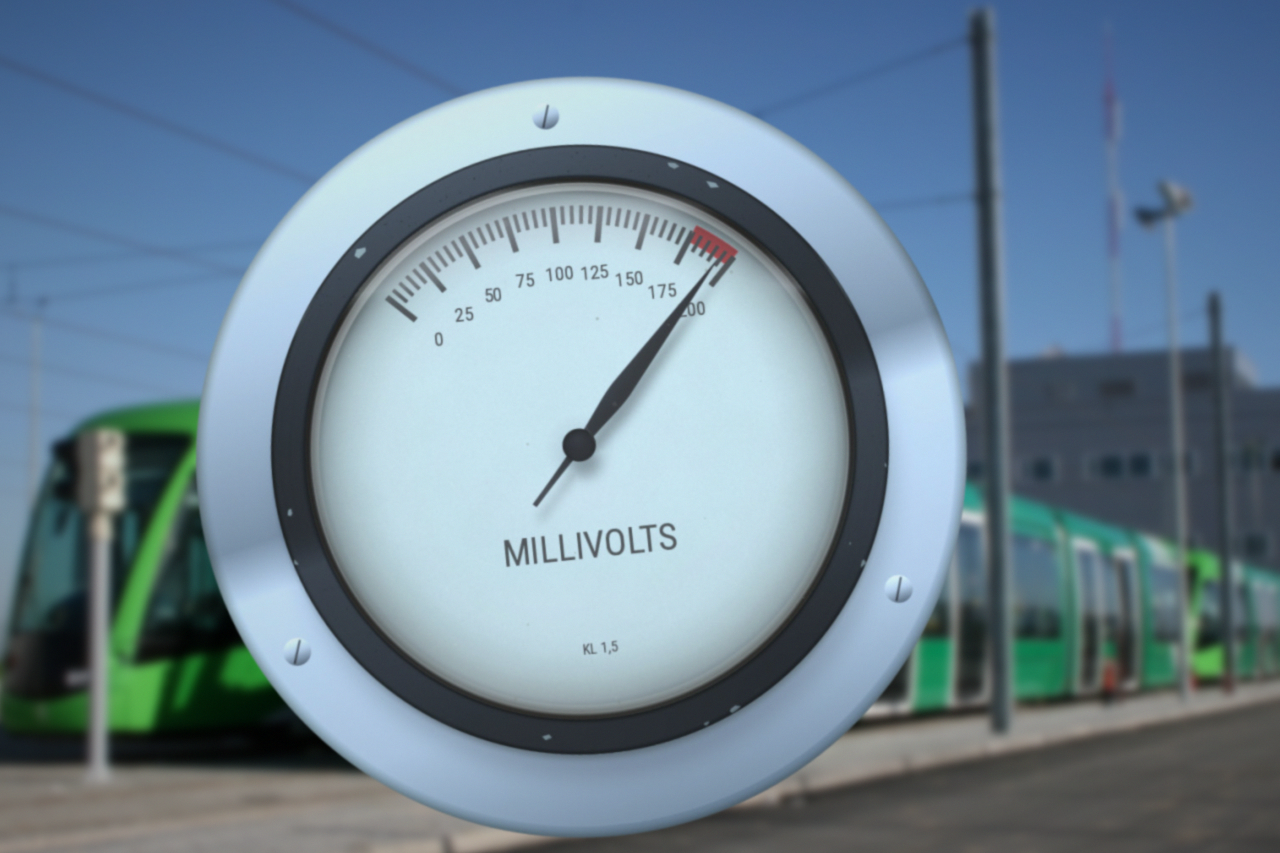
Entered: 195 mV
